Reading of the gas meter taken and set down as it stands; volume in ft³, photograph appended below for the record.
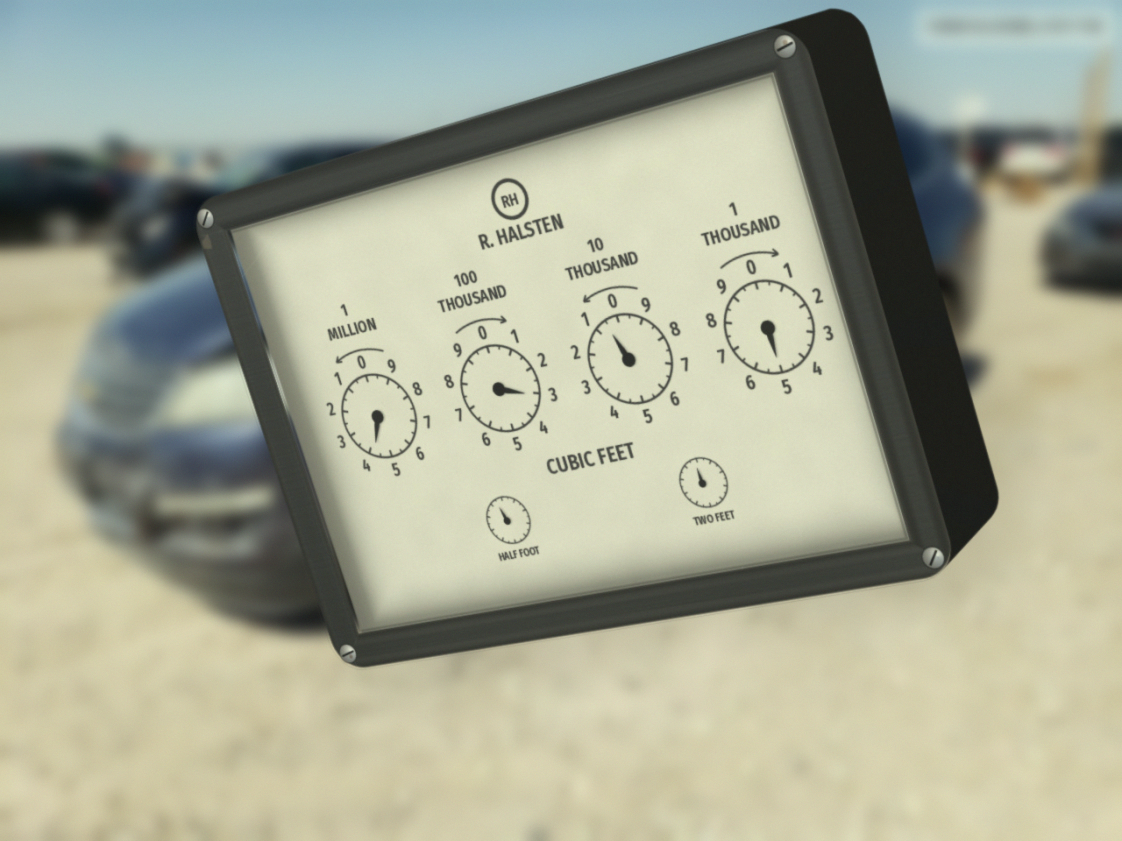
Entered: 430500 ft³
